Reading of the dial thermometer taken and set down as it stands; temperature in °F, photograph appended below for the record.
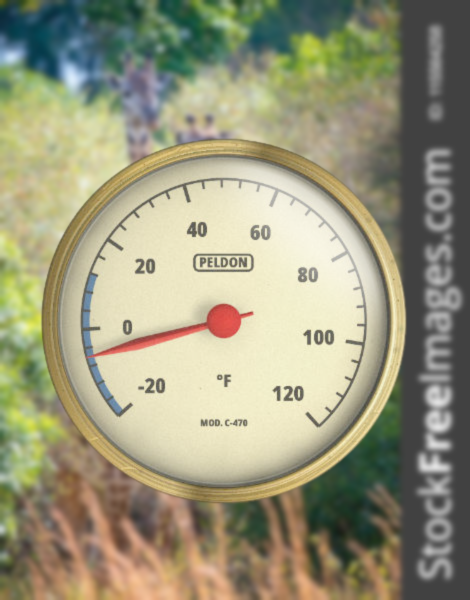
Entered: -6 °F
